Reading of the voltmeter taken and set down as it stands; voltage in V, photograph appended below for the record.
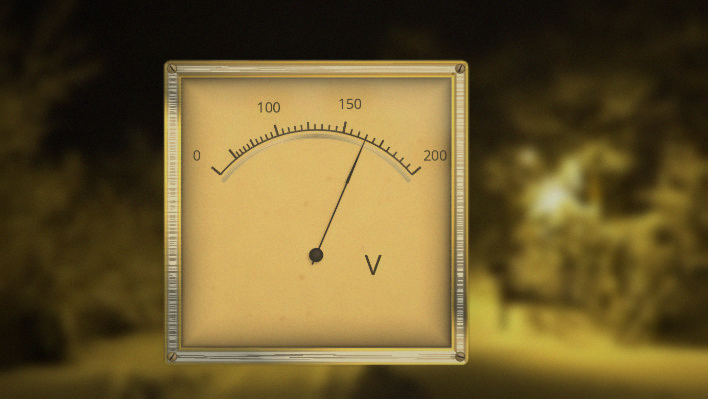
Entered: 165 V
